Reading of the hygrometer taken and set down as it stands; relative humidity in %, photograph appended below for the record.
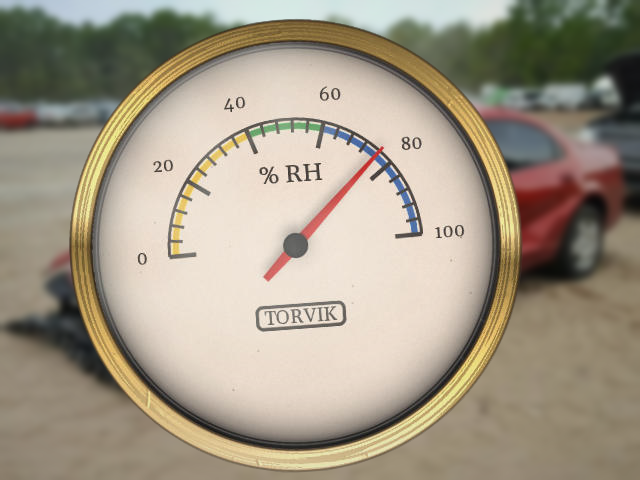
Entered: 76 %
